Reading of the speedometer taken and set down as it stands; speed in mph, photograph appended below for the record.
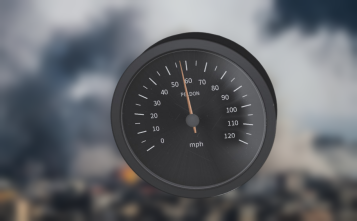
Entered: 57.5 mph
